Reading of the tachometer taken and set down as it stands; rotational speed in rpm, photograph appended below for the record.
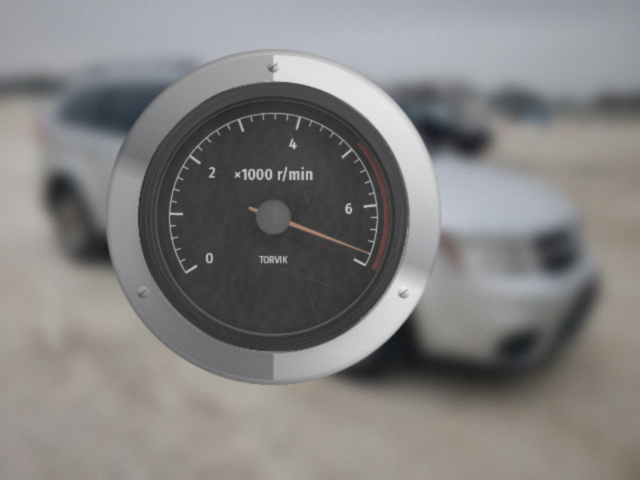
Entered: 6800 rpm
